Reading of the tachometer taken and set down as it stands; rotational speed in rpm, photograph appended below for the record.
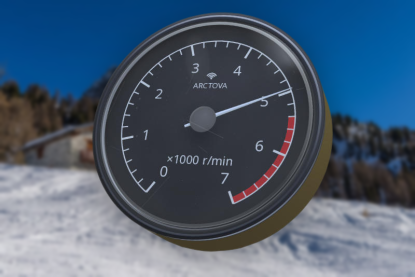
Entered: 5000 rpm
